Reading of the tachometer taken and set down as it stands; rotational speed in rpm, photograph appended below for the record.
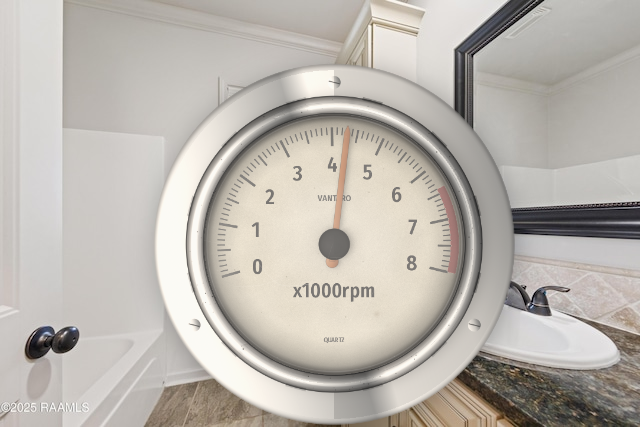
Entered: 4300 rpm
